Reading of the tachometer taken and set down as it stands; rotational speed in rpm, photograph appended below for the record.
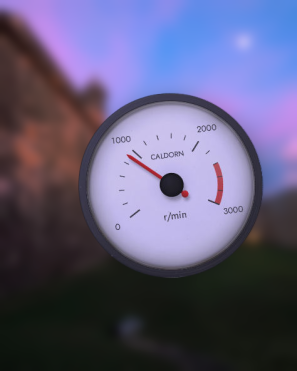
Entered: 900 rpm
